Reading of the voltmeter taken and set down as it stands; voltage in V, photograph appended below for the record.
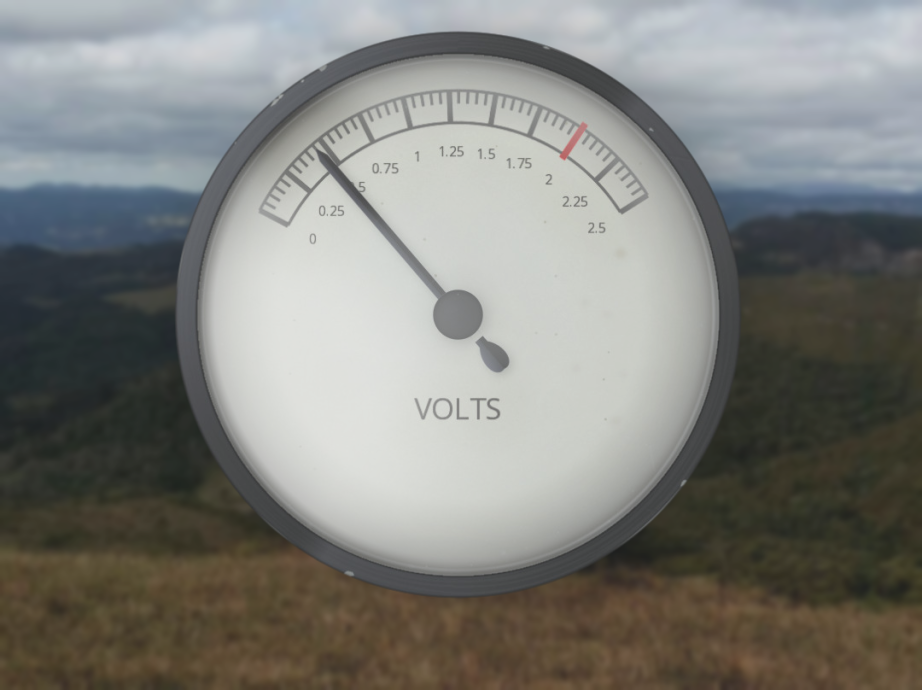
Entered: 0.45 V
